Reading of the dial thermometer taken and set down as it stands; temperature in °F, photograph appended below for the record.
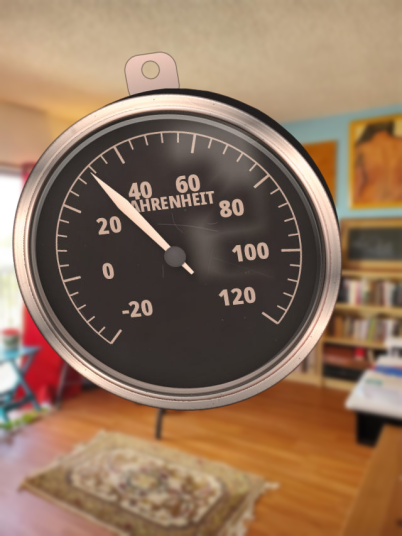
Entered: 32 °F
